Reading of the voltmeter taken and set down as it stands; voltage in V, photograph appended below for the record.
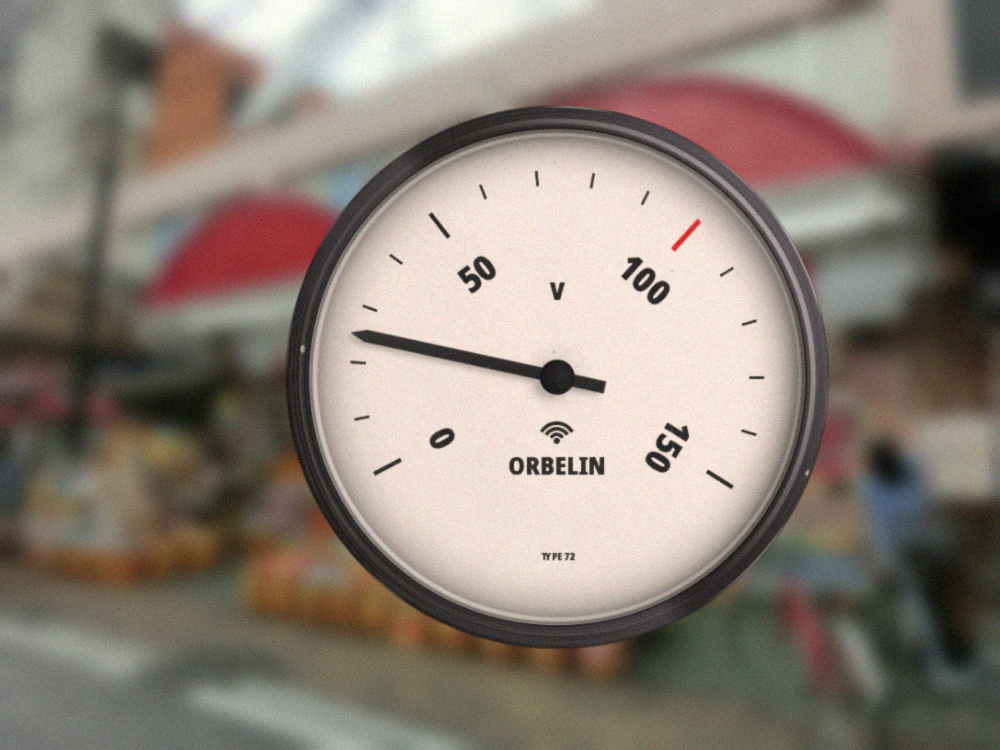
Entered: 25 V
